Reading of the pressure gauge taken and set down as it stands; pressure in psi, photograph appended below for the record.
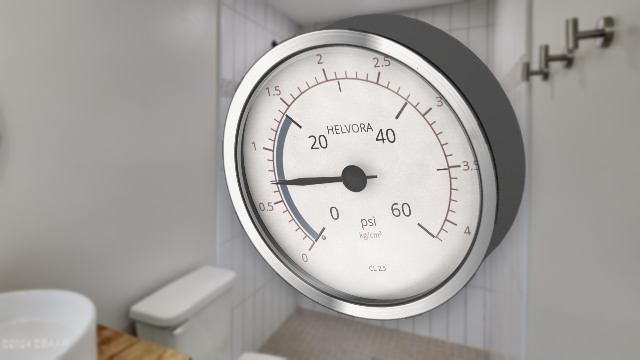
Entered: 10 psi
